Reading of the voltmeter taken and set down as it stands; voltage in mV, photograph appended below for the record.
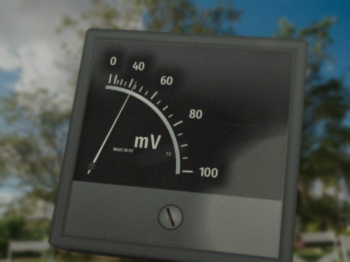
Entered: 45 mV
